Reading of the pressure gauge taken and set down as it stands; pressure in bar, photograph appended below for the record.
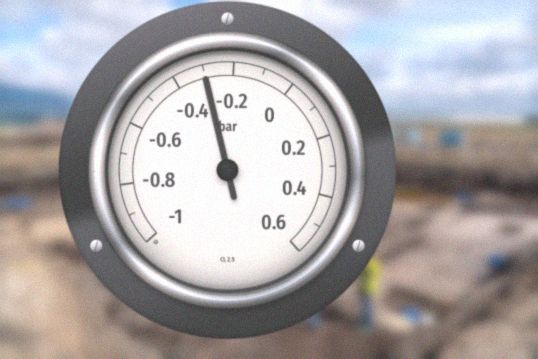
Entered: -0.3 bar
